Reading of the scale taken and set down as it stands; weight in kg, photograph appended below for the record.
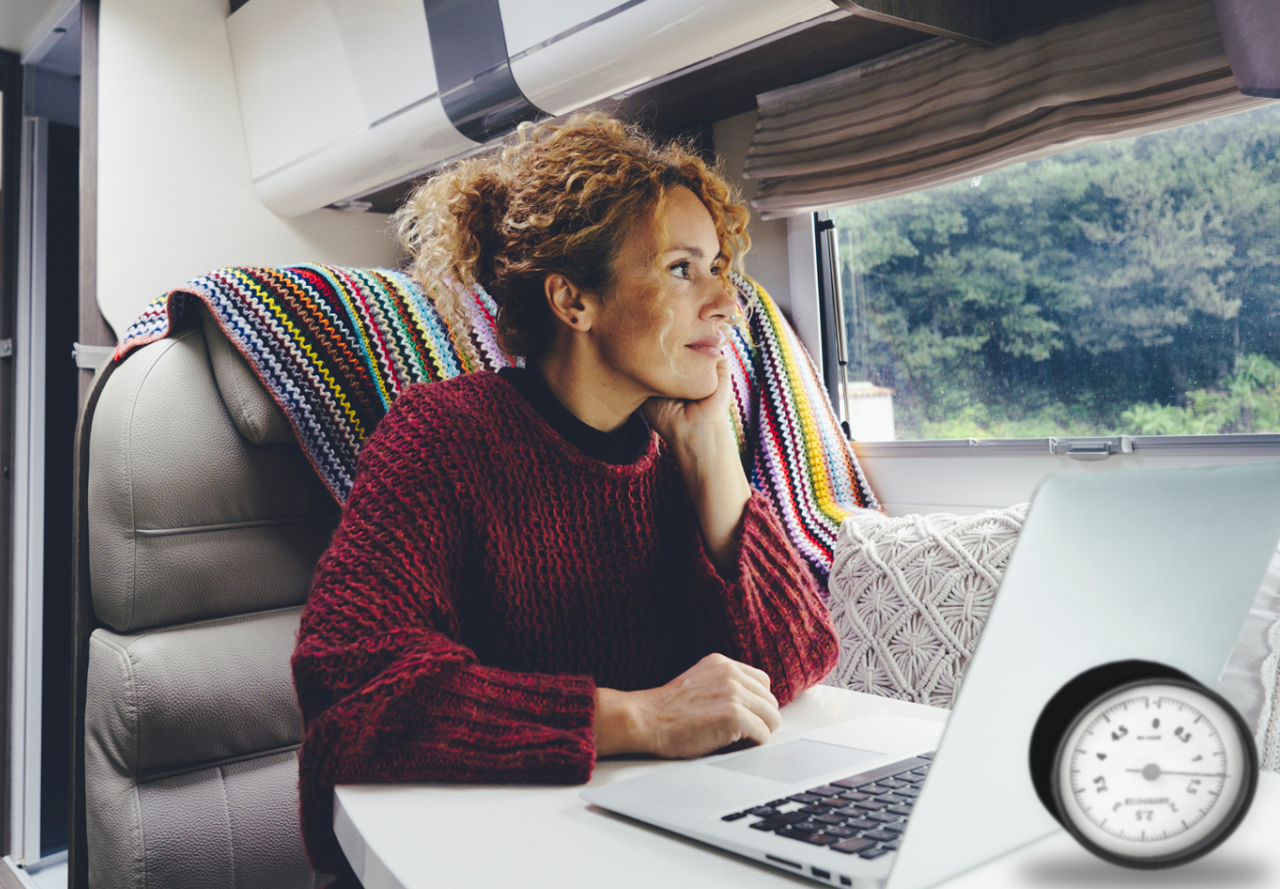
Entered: 1.25 kg
